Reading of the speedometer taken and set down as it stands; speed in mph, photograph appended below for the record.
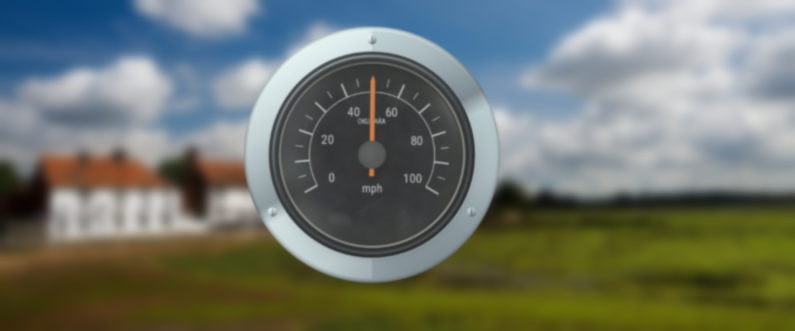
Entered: 50 mph
